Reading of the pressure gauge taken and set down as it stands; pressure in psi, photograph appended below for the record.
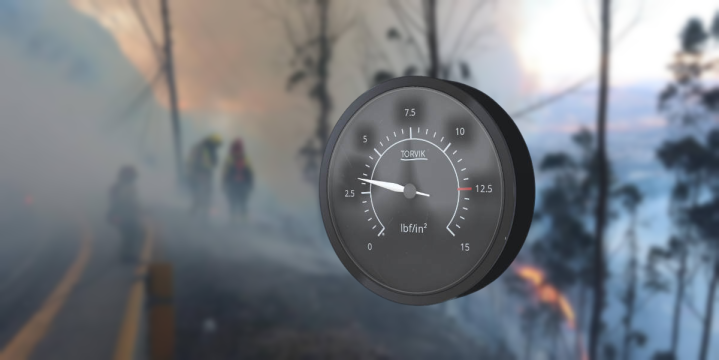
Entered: 3.25 psi
